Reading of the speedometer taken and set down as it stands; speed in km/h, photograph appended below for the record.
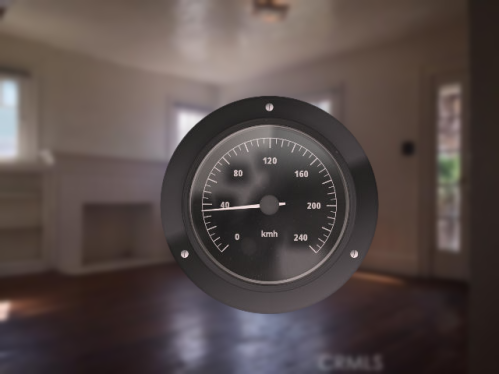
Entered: 35 km/h
